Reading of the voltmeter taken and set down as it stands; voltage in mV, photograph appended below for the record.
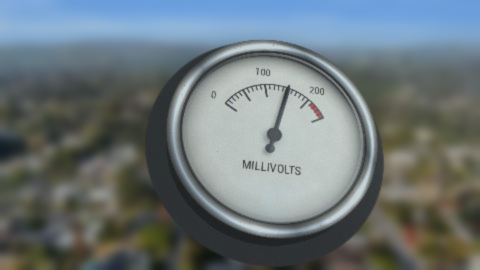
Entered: 150 mV
